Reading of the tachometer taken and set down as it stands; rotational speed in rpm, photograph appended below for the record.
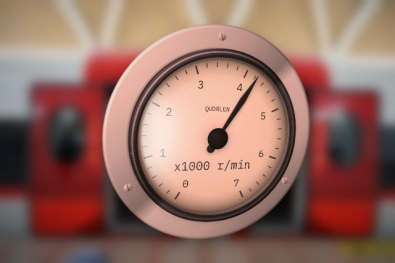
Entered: 4200 rpm
